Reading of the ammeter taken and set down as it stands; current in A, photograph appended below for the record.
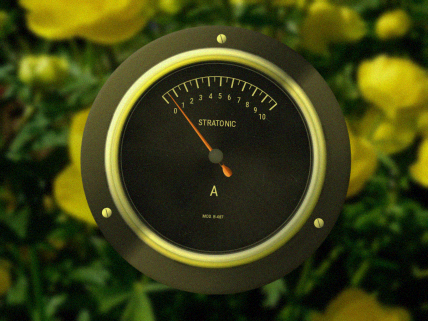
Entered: 0.5 A
